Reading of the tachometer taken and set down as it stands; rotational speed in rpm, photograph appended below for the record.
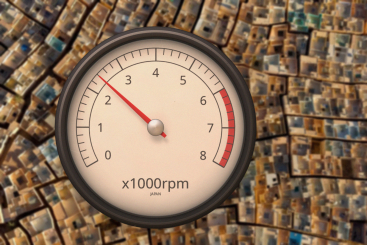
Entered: 2400 rpm
